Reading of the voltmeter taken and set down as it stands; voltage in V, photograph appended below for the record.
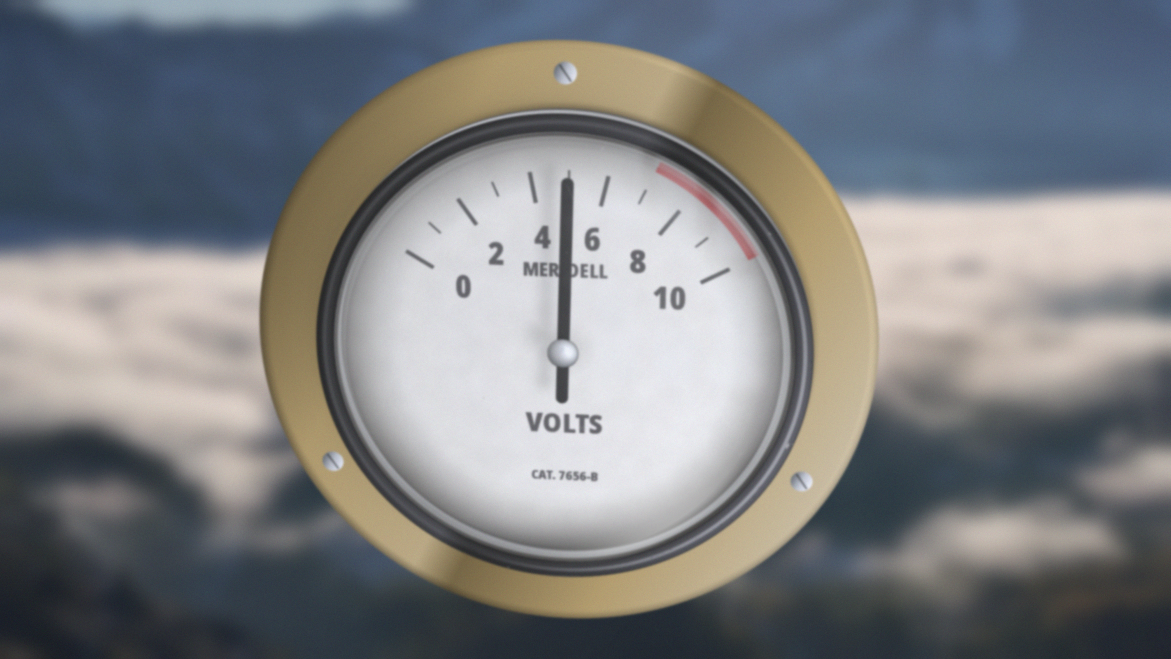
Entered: 5 V
